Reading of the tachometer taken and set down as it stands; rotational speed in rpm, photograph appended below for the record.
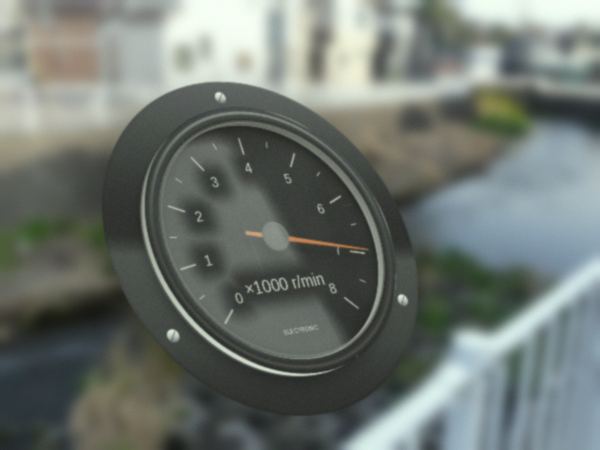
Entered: 7000 rpm
